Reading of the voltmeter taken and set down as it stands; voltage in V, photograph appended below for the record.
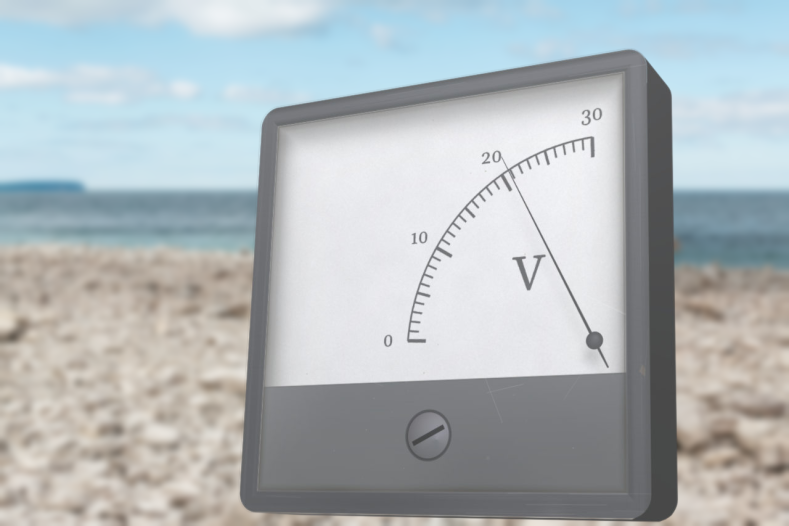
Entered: 21 V
